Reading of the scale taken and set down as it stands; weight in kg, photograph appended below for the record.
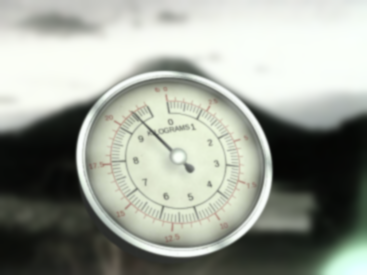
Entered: 9.5 kg
